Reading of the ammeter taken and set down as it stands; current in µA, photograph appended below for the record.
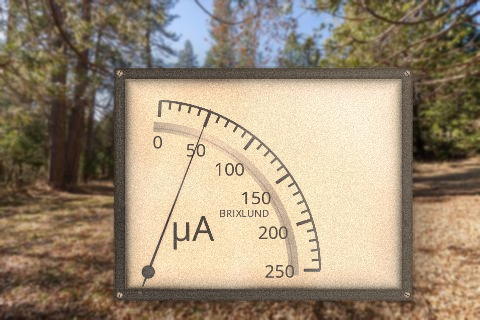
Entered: 50 µA
